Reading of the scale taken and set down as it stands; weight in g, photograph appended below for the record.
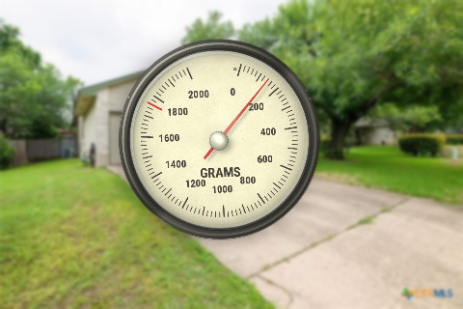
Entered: 140 g
